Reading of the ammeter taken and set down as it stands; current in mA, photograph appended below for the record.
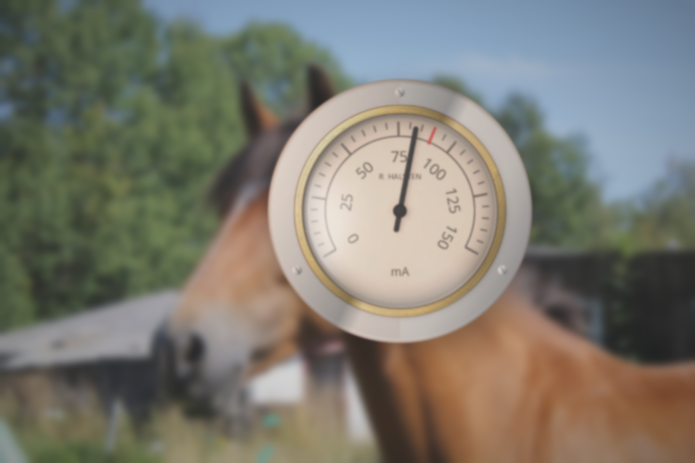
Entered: 82.5 mA
